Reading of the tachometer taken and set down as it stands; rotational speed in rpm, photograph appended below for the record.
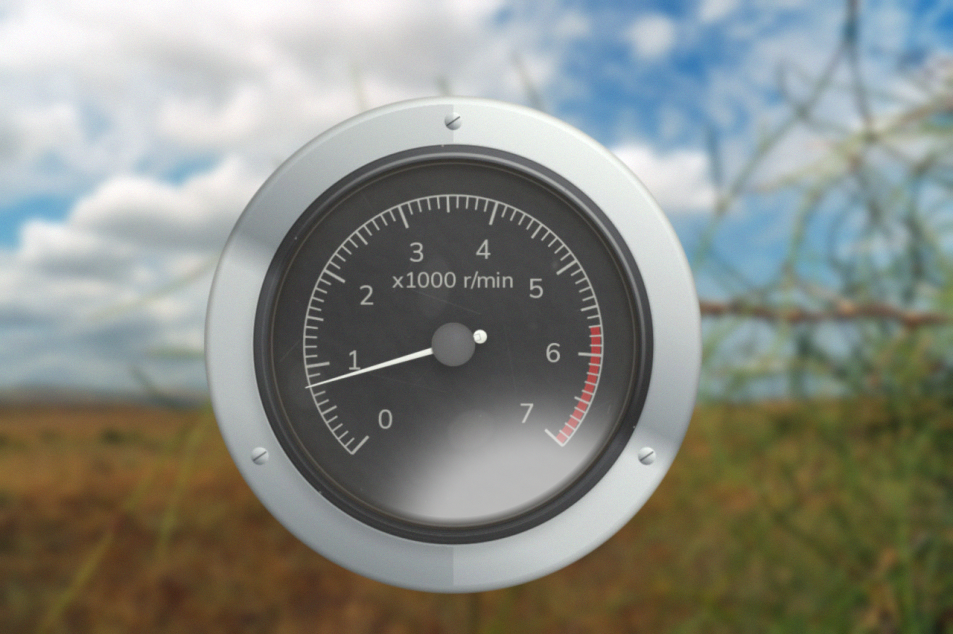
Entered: 800 rpm
